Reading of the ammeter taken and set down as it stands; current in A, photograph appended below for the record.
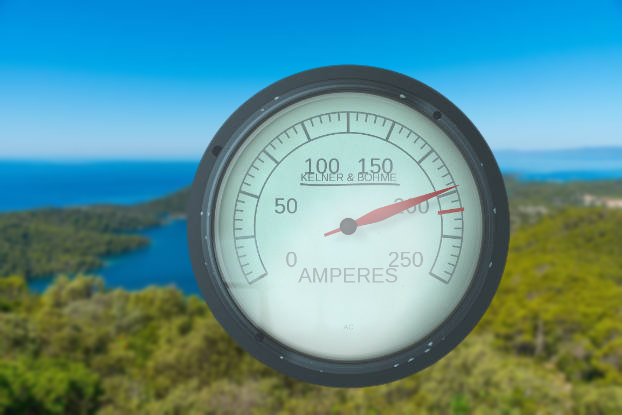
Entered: 197.5 A
